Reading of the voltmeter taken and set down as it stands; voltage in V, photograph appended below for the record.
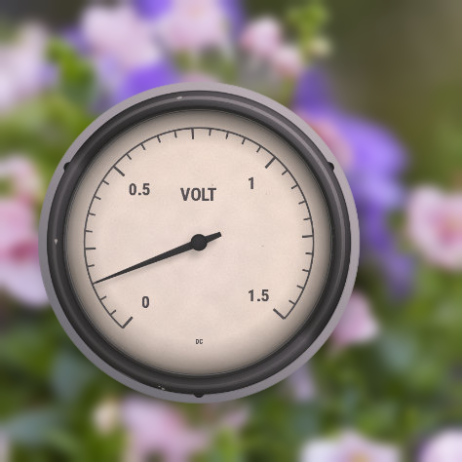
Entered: 0.15 V
